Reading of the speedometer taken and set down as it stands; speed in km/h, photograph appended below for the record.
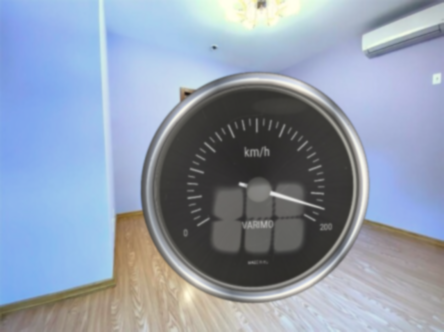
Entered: 190 km/h
